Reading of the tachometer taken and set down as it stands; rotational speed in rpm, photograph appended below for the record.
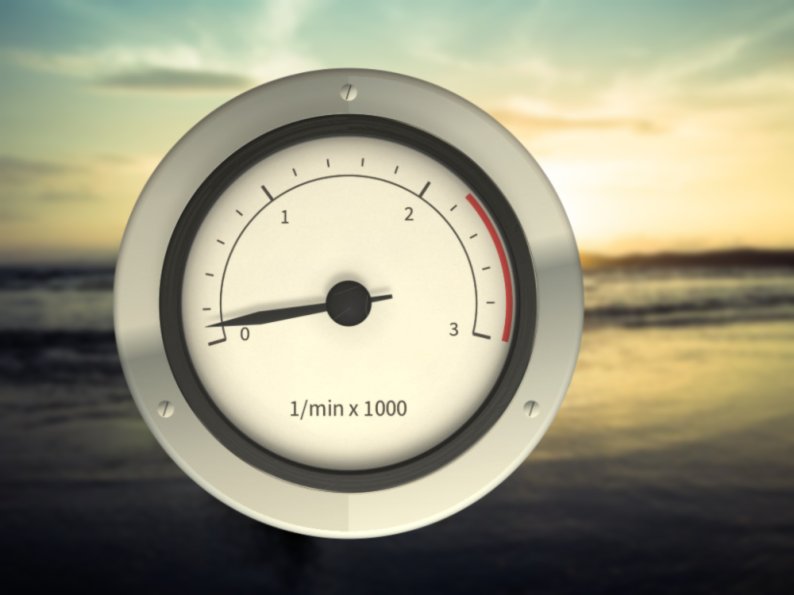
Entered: 100 rpm
